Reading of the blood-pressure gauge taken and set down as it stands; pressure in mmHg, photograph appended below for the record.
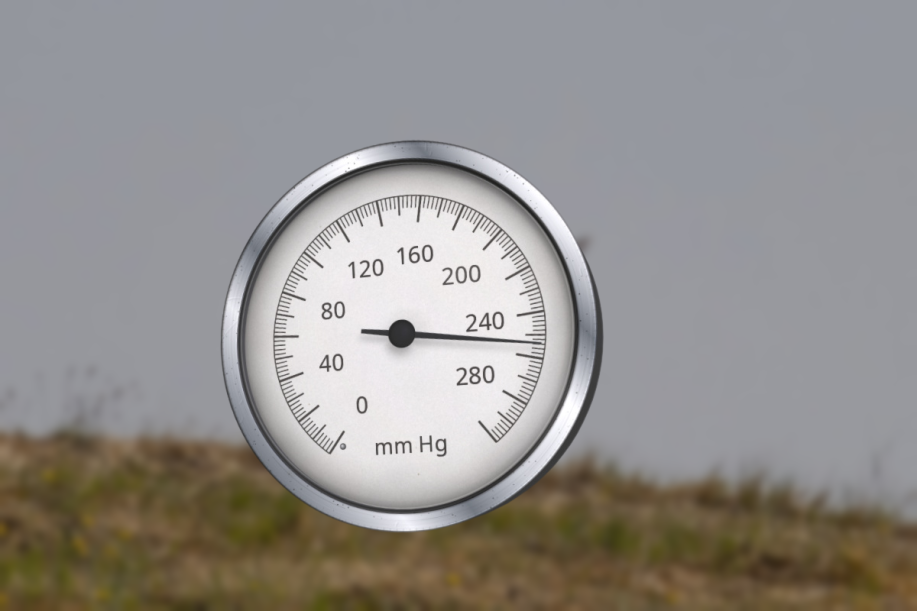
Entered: 254 mmHg
